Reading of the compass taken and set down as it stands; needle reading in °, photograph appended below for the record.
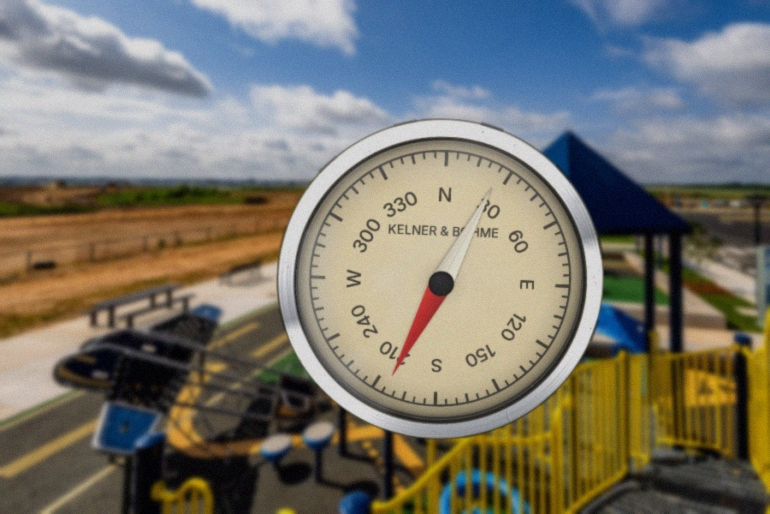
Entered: 205 °
